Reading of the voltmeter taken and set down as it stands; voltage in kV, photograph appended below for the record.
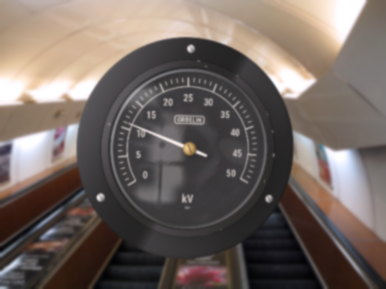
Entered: 11 kV
